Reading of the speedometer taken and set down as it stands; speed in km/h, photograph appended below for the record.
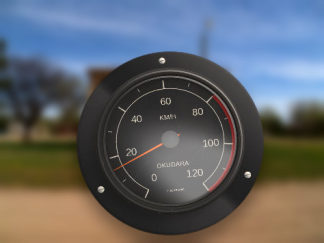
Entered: 15 km/h
